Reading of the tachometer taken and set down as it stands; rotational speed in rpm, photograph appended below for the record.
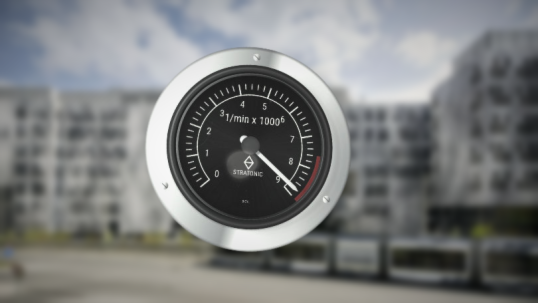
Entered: 8800 rpm
